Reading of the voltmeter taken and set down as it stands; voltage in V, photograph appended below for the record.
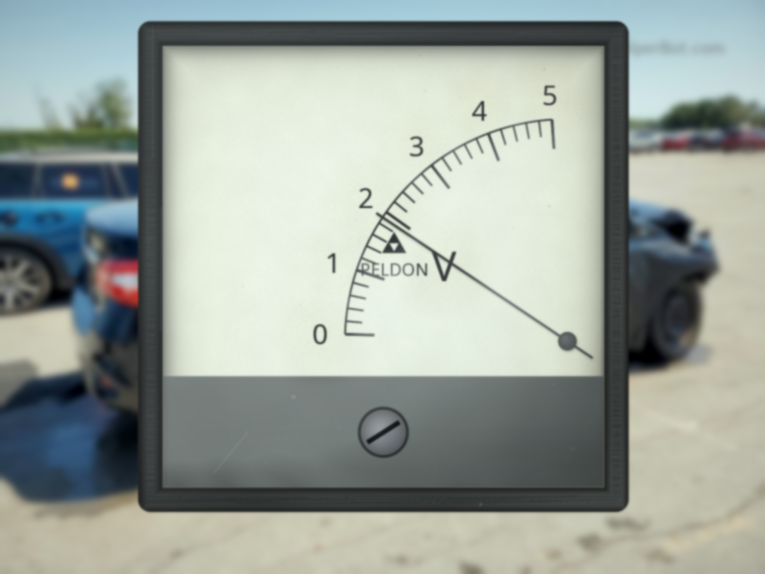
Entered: 1.9 V
